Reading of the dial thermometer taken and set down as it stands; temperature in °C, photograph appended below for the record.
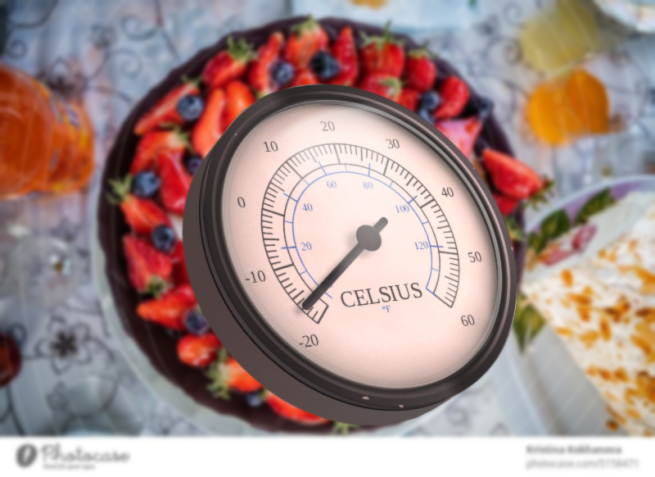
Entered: -17 °C
